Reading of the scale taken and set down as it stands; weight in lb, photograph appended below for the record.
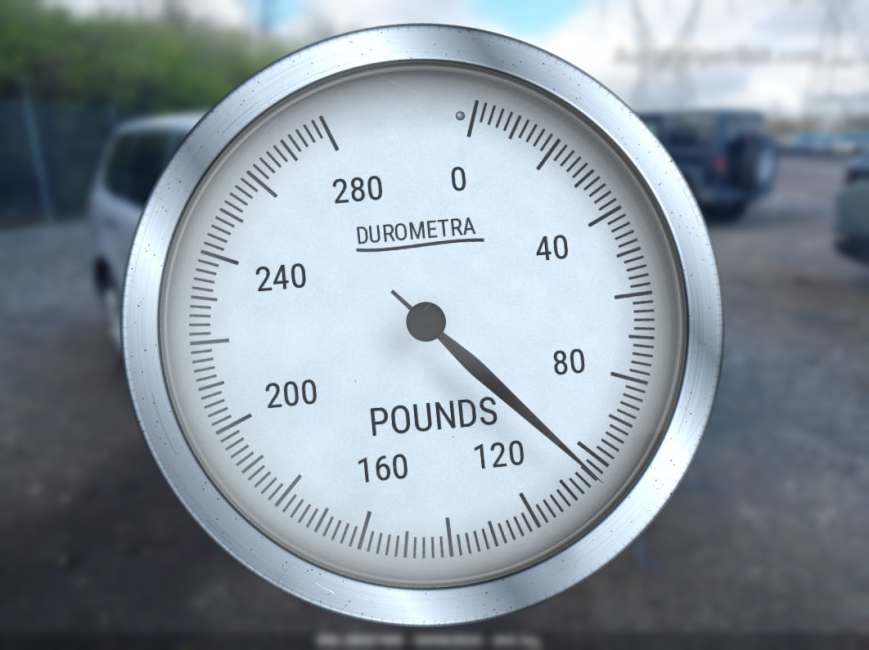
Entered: 104 lb
